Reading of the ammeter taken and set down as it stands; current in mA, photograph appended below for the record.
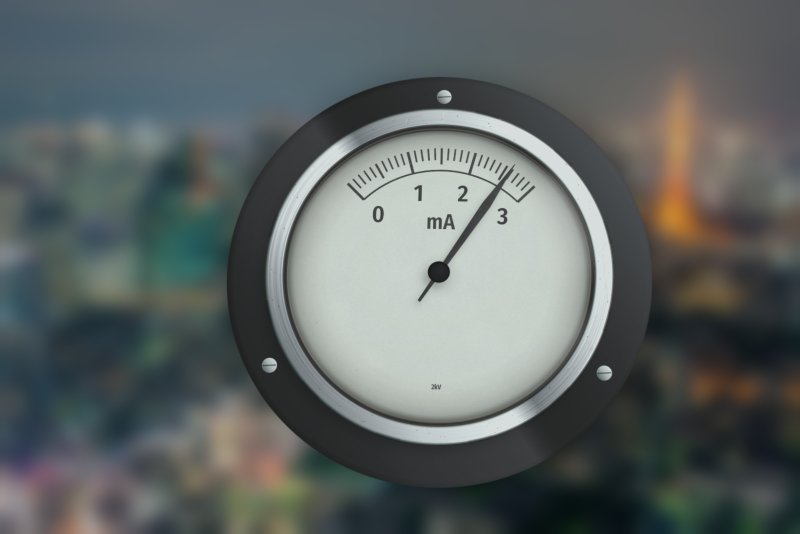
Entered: 2.6 mA
